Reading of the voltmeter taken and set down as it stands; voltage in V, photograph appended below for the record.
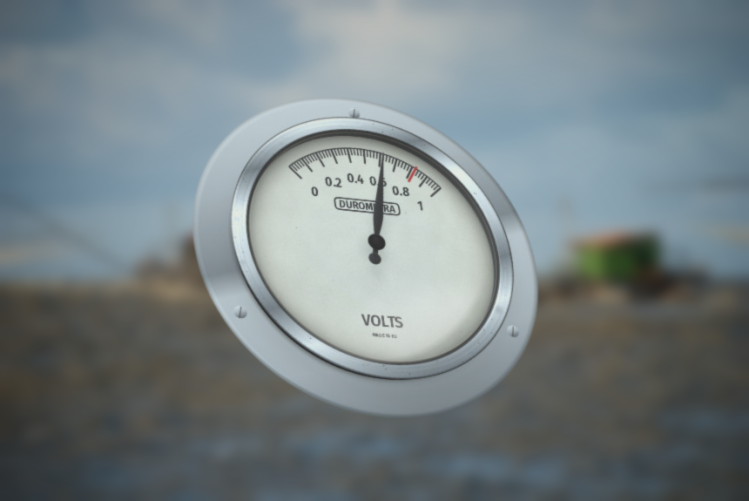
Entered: 0.6 V
